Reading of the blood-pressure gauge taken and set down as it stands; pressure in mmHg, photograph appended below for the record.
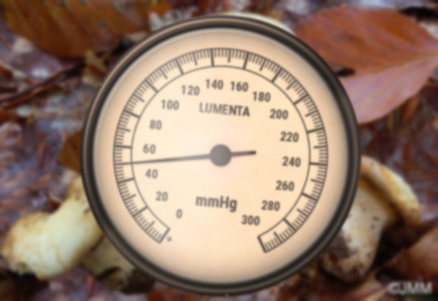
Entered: 50 mmHg
